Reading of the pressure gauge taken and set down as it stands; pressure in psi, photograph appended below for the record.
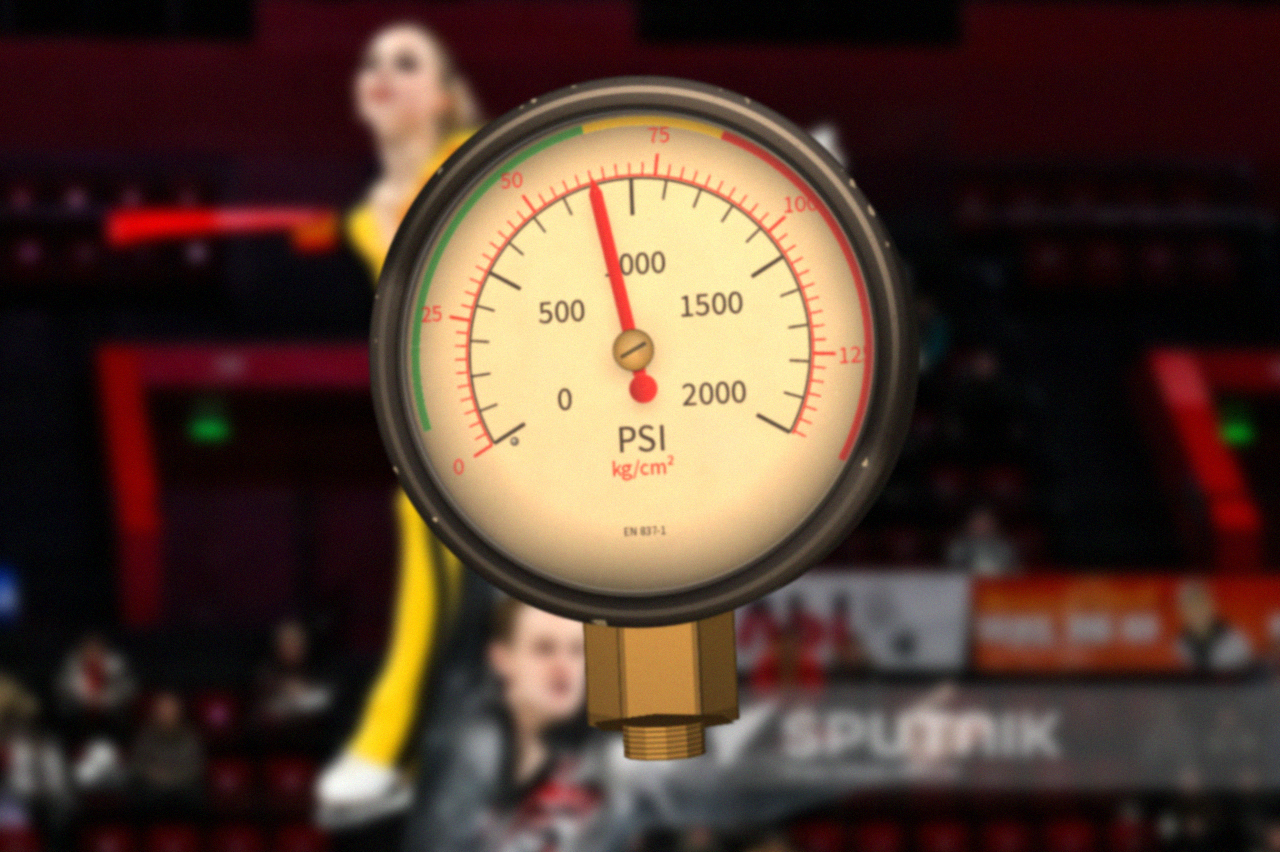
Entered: 900 psi
